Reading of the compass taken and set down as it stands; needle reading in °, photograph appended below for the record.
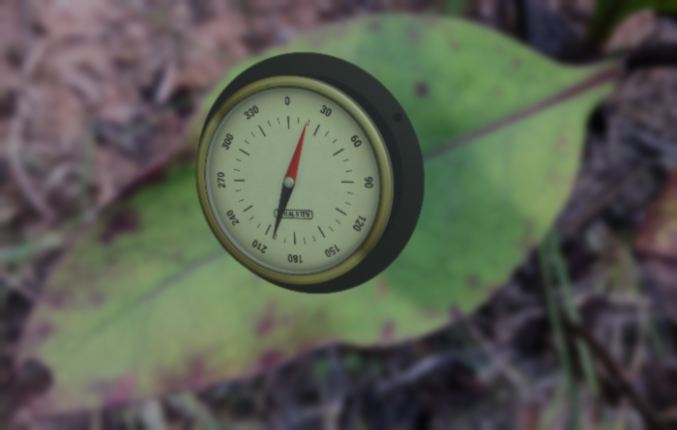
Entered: 20 °
